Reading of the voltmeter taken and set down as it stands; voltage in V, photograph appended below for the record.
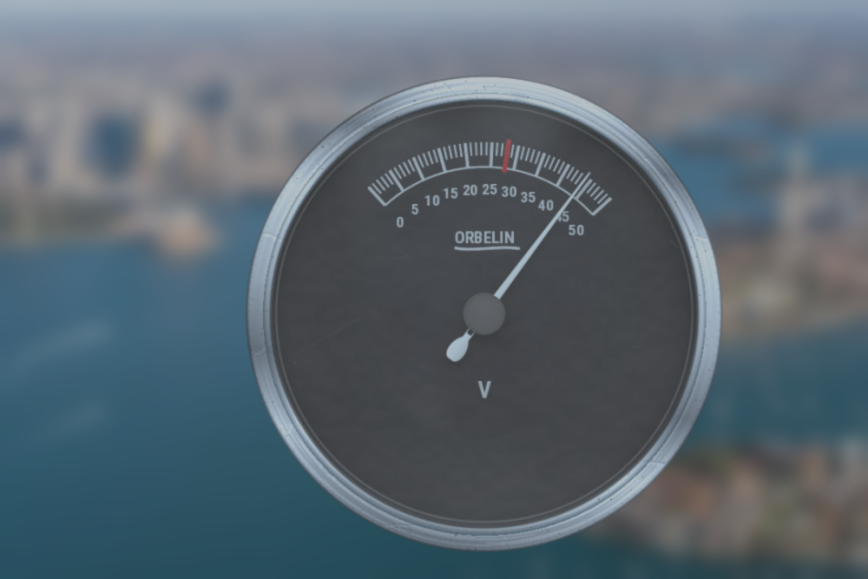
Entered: 44 V
